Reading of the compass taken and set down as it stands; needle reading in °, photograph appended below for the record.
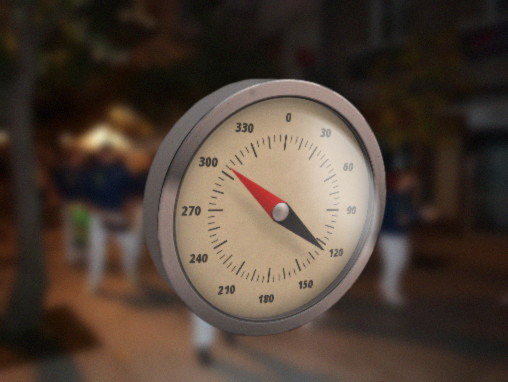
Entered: 305 °
